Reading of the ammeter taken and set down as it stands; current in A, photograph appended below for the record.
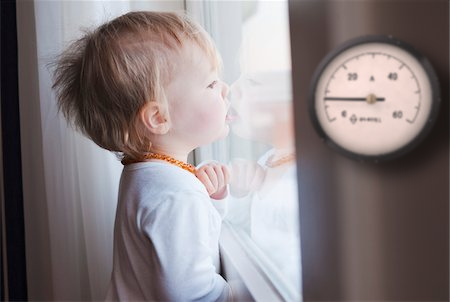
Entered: 7.5 A
